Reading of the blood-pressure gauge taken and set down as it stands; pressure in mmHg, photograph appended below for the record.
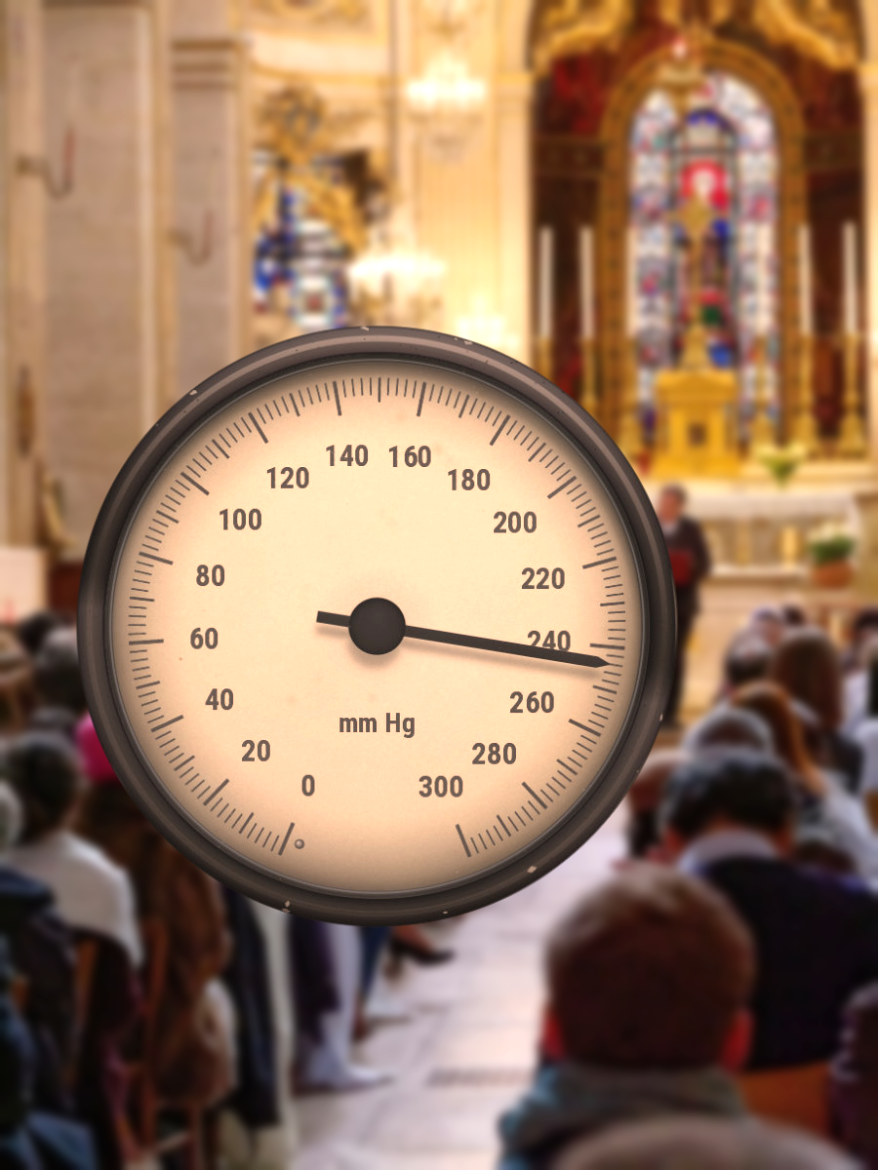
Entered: 244 mmHg
